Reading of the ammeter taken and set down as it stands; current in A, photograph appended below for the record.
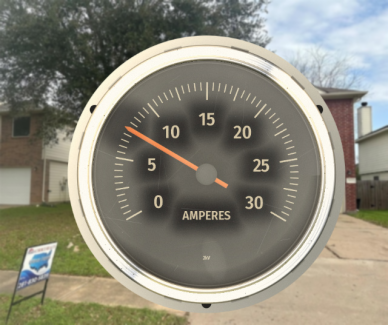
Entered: 7.5 A
